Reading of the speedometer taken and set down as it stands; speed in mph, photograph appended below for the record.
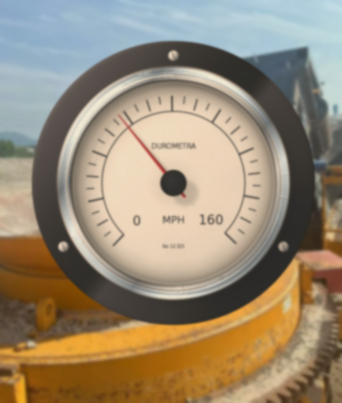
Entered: 57.5 mph
